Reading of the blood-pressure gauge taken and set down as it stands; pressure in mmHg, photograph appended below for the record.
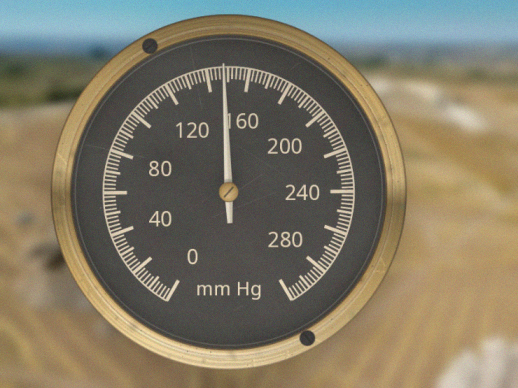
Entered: 148 mmHg
